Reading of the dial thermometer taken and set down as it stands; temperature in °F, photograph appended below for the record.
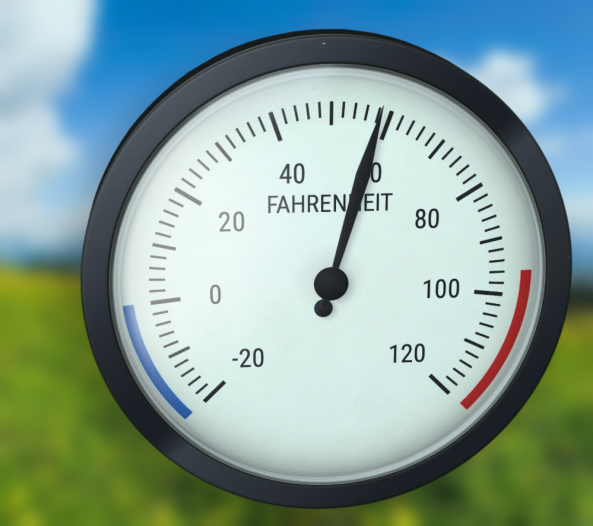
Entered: 58 °F
